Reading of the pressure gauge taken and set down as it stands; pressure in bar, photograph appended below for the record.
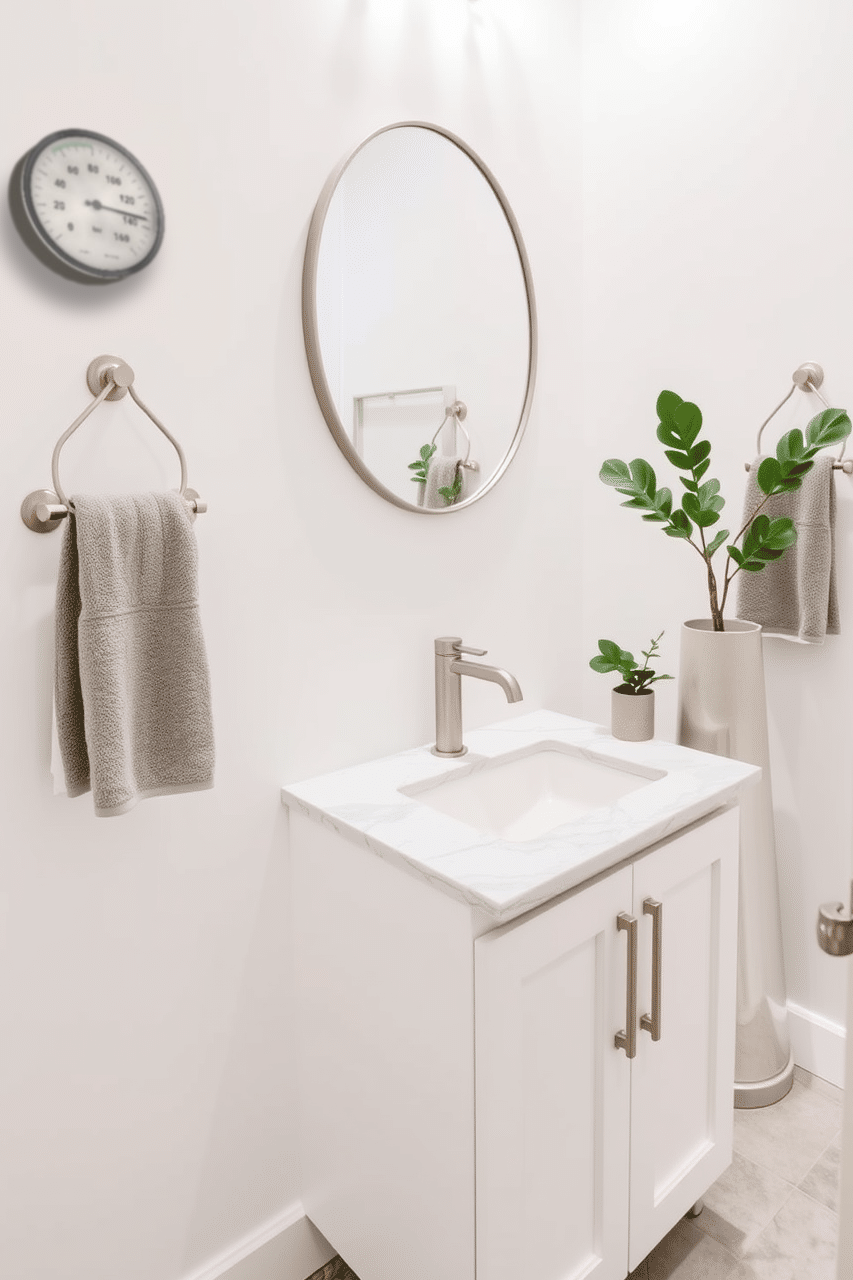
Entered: 135 bar
